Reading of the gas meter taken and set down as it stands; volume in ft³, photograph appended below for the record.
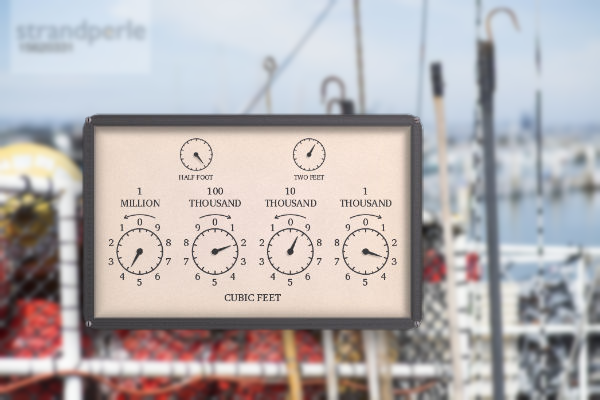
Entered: 419300 ft³
